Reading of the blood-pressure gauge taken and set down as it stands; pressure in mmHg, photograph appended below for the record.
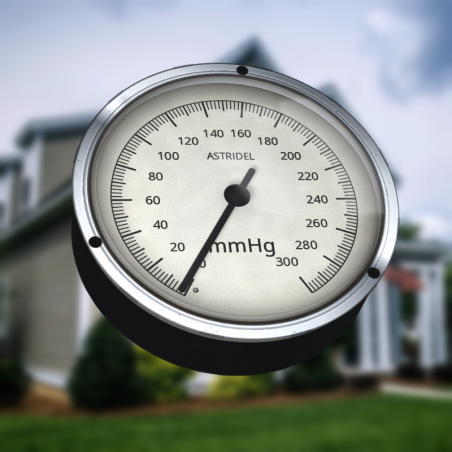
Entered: 2 mmHg
